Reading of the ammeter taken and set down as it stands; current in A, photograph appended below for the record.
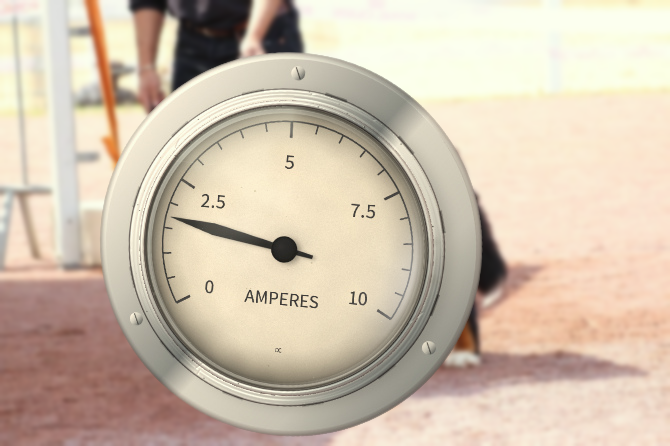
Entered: 1.75 A
